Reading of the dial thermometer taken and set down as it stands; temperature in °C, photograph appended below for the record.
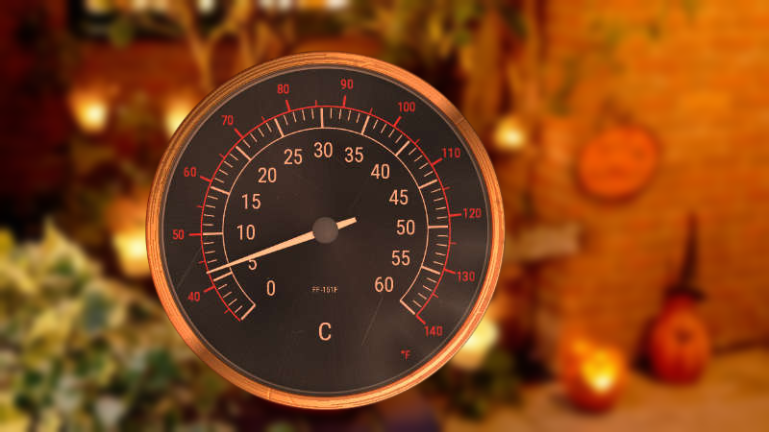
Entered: 6 °C
